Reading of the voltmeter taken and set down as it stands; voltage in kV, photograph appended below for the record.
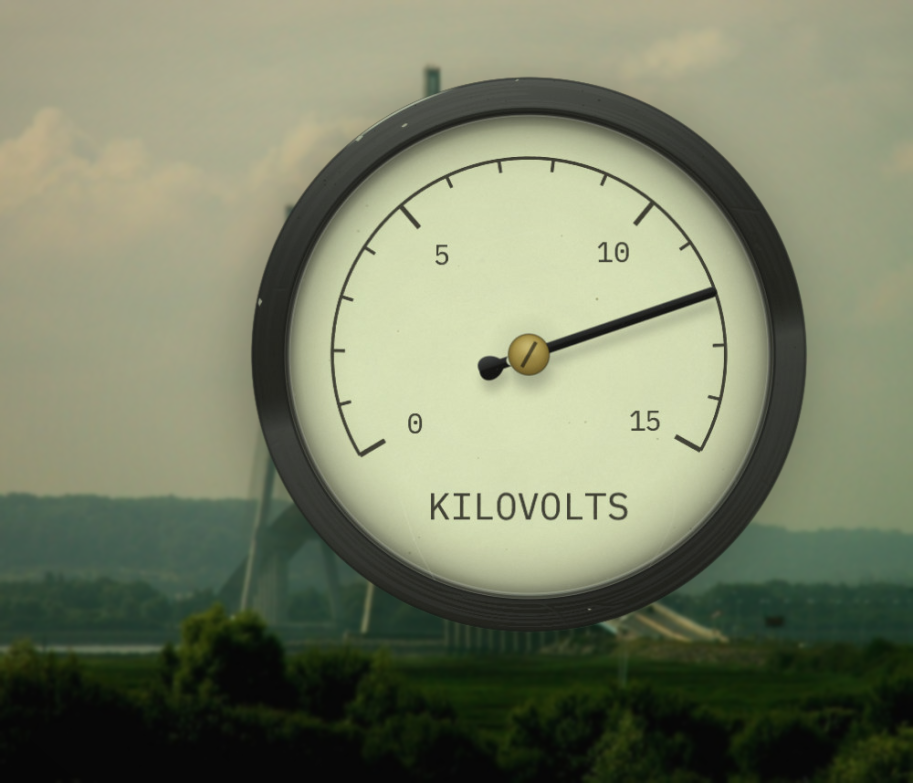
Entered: 12 kV
